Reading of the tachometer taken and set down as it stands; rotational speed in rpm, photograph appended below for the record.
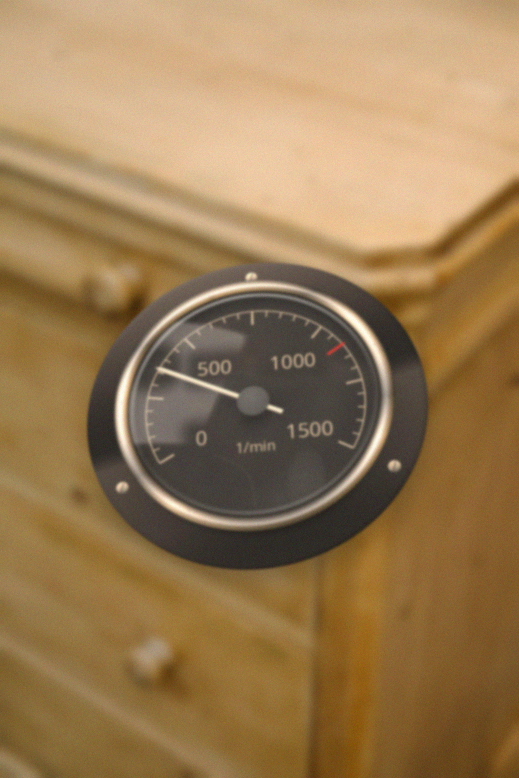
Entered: 350 rpm
